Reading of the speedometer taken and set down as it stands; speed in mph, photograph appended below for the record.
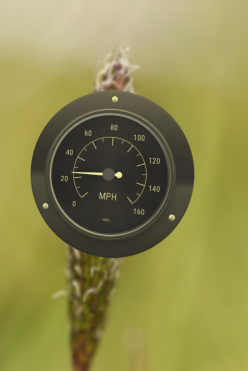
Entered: 25 mph
